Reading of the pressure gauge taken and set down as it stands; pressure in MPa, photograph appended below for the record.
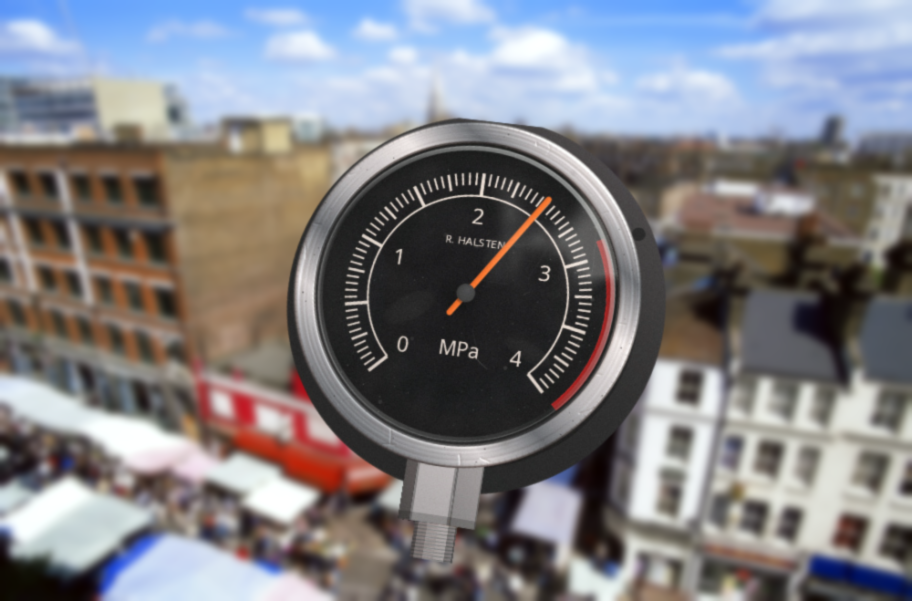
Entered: 2.5 MPa
